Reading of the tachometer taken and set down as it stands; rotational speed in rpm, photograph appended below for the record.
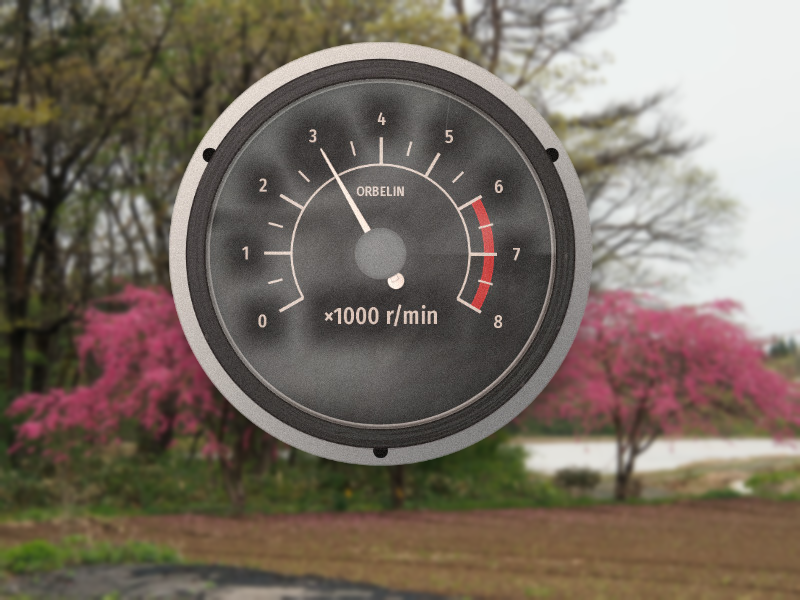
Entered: 3000 rpm
